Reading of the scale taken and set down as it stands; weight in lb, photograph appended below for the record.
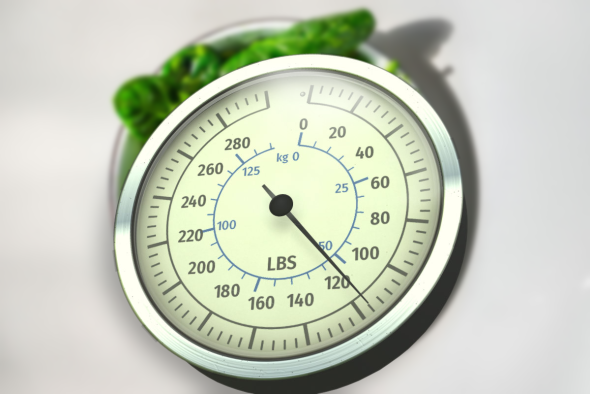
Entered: 116 lb
